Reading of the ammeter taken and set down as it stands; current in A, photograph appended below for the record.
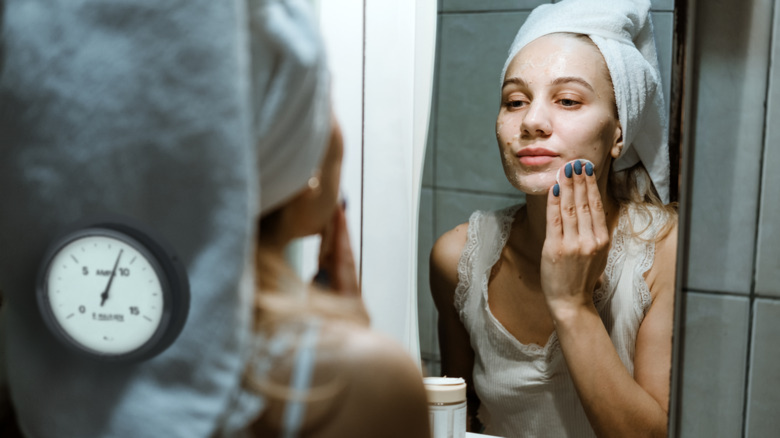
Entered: 9 A
